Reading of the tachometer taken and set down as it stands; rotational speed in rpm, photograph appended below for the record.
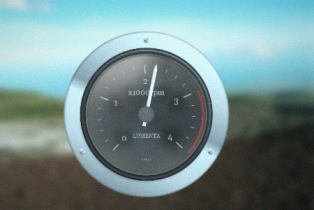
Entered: 2200 rpm
